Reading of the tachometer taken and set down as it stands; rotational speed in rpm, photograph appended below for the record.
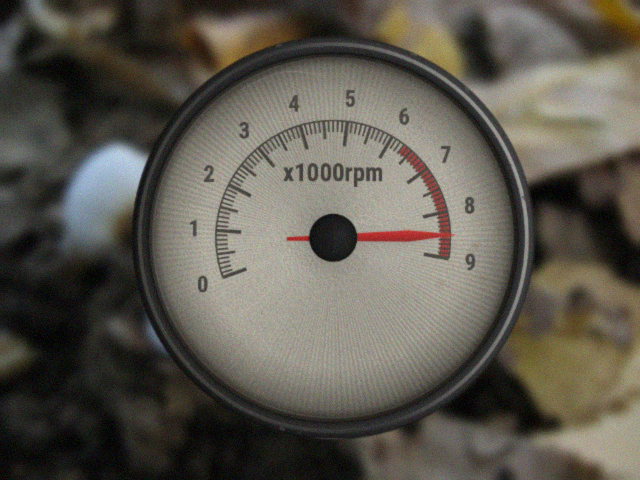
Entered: 8500 rpm
